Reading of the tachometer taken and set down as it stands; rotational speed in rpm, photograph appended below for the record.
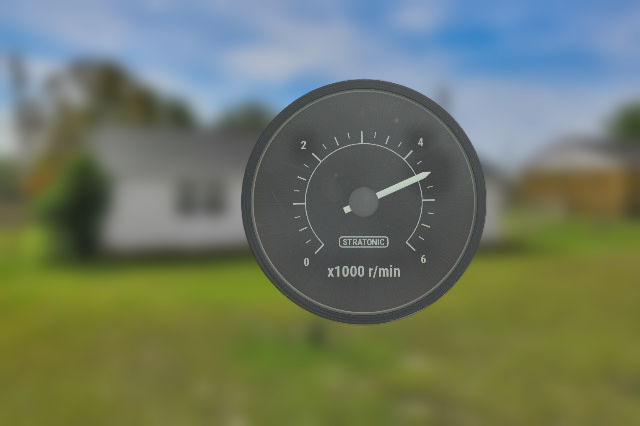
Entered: 4500 rpm
